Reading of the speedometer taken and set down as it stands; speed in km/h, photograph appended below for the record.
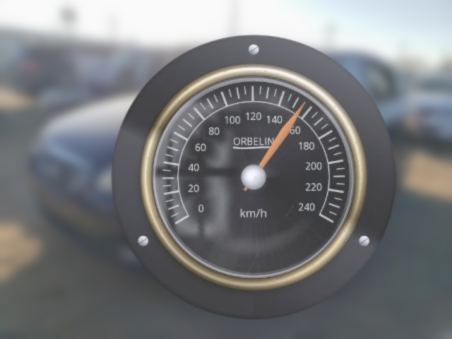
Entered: 155 km/h
